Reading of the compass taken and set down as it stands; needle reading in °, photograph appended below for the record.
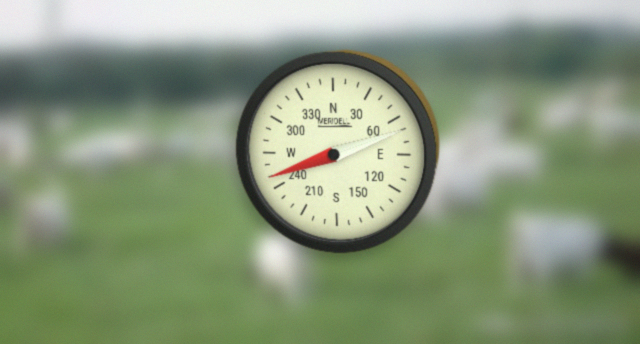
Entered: 250 °
